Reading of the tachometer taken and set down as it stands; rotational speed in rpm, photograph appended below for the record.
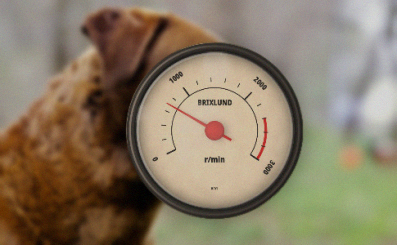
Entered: 700 rpm
